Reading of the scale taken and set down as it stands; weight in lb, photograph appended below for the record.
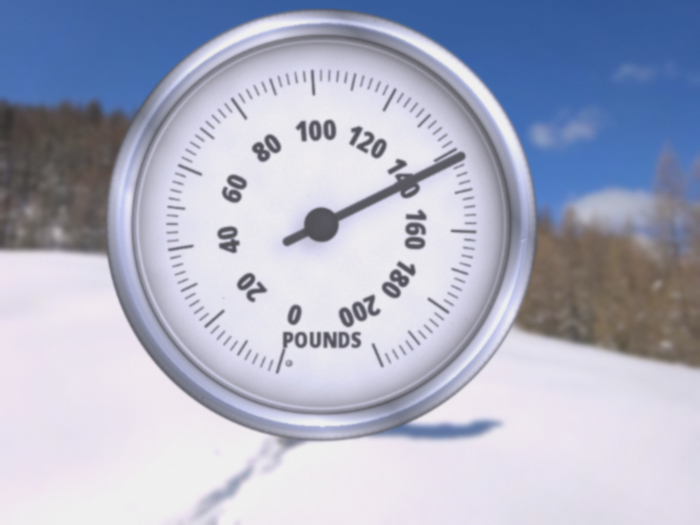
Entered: 142 lb
